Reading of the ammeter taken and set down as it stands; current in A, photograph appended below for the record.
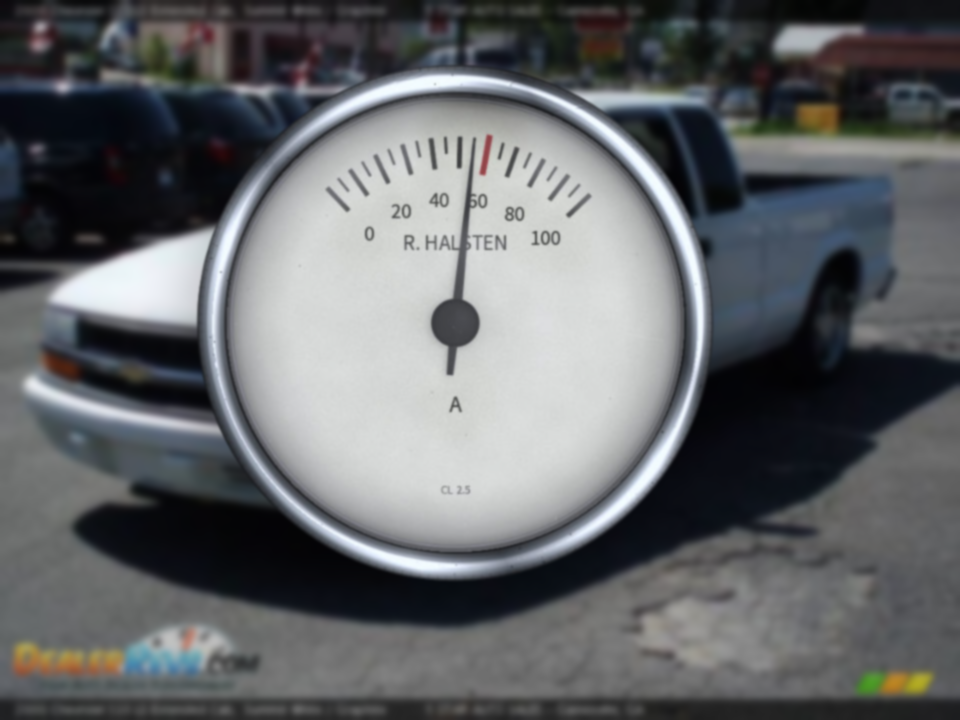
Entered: 55 A
